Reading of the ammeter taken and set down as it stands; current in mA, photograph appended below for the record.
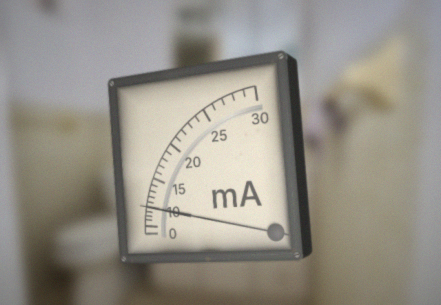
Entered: 10 mA
